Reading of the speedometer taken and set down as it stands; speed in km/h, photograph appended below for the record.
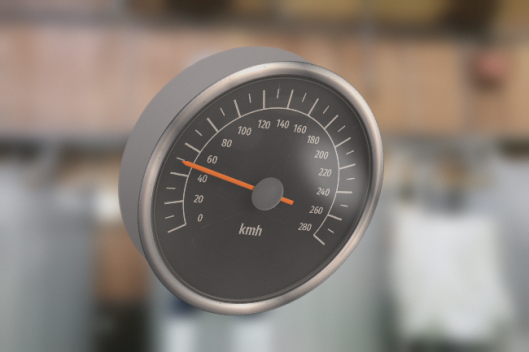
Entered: 50 km/h
